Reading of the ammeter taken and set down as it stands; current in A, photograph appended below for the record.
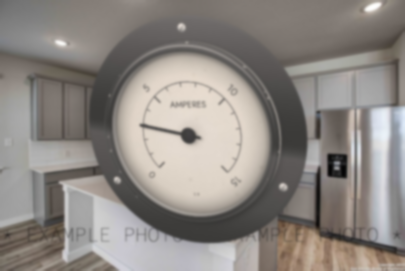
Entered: 3 A
